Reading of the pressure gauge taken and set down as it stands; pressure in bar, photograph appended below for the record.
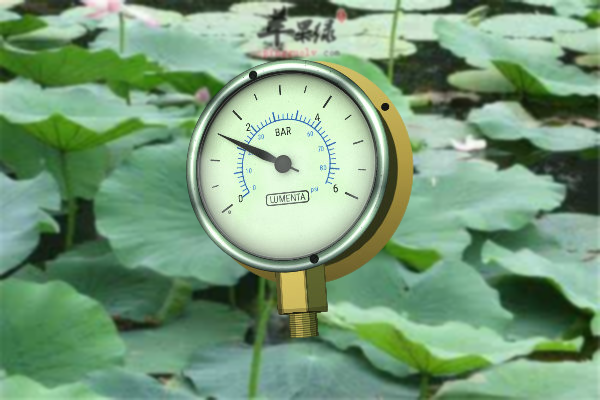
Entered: 1.5 bar
